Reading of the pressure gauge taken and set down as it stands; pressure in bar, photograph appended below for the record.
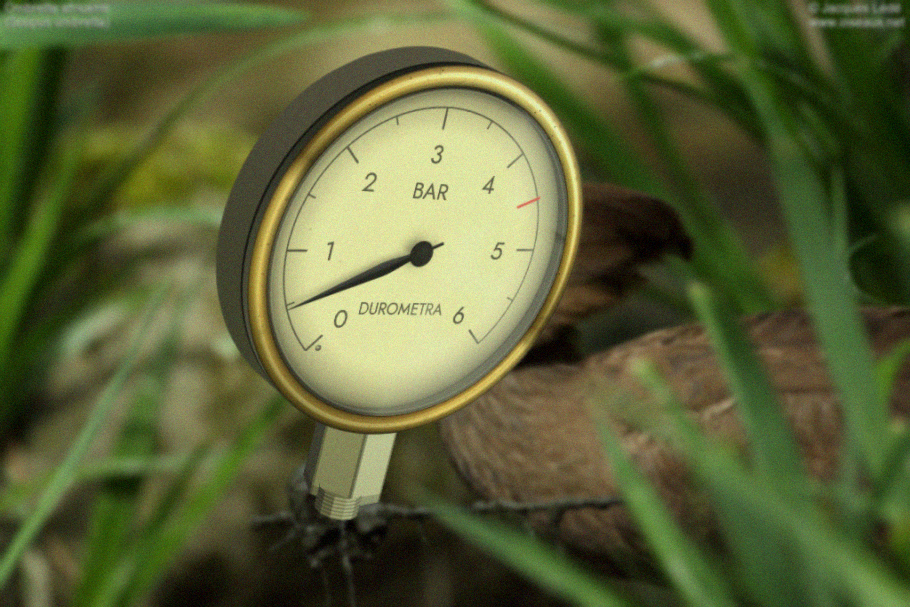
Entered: 0.5 bar
